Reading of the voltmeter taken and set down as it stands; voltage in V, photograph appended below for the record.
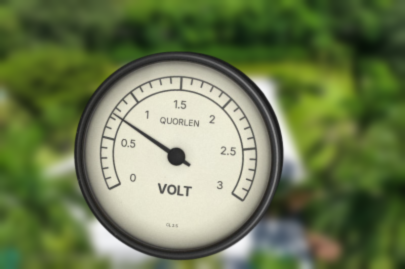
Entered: 0.75 V
